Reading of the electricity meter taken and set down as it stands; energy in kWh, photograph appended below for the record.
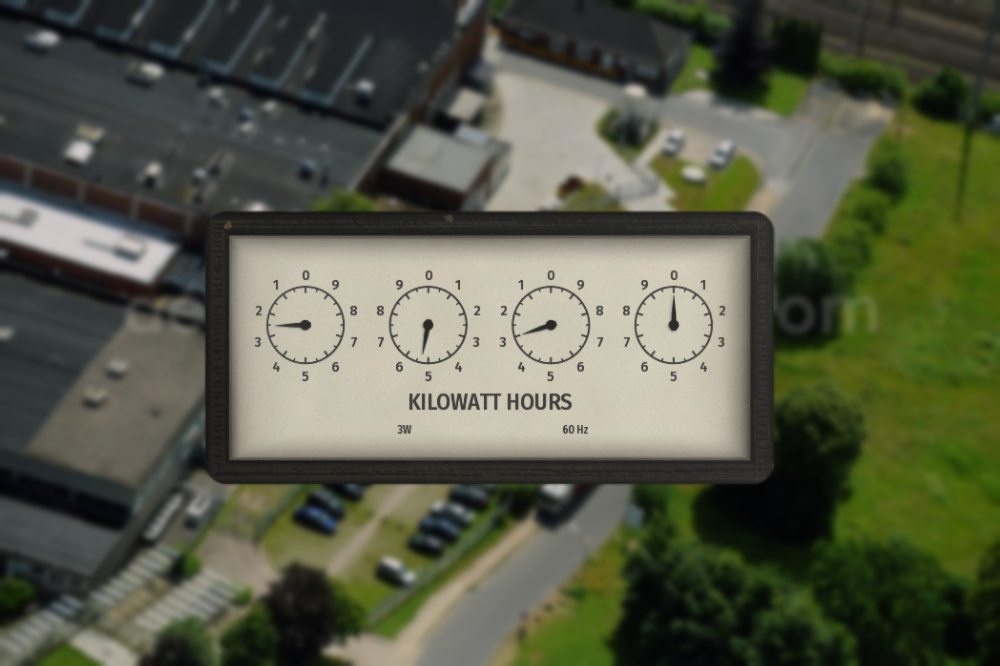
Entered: 2530 kWh
